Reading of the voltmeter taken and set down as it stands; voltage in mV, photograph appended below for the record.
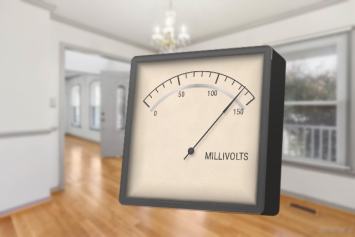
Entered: 135 mV
